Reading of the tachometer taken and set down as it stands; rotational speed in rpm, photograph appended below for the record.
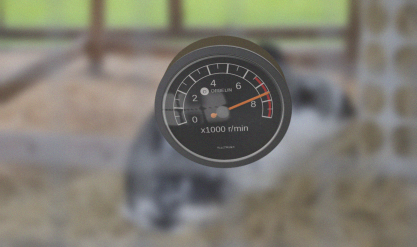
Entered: 7500 rpm
